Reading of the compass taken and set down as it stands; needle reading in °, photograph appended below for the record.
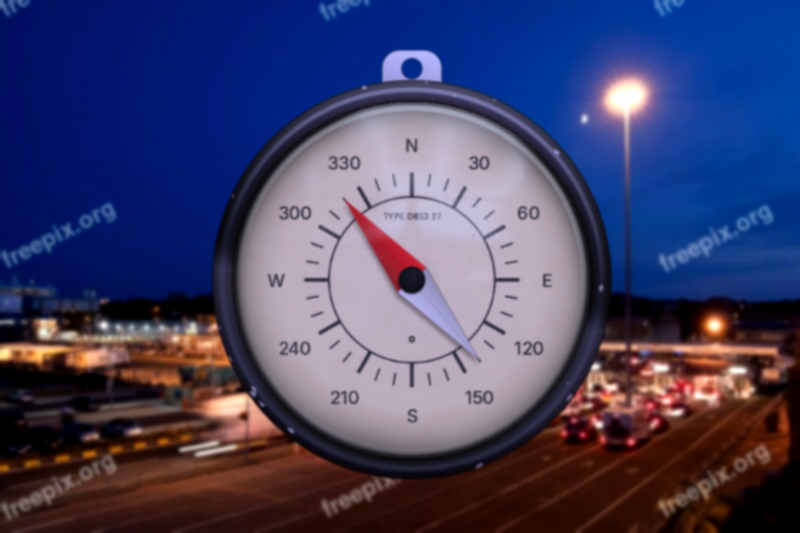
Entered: 320 °
